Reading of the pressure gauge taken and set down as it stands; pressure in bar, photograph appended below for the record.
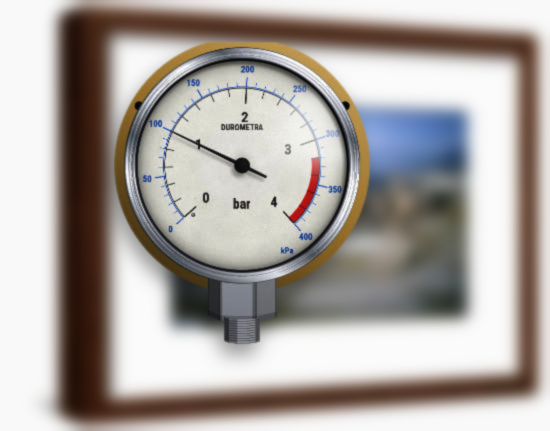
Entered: 1 bar
